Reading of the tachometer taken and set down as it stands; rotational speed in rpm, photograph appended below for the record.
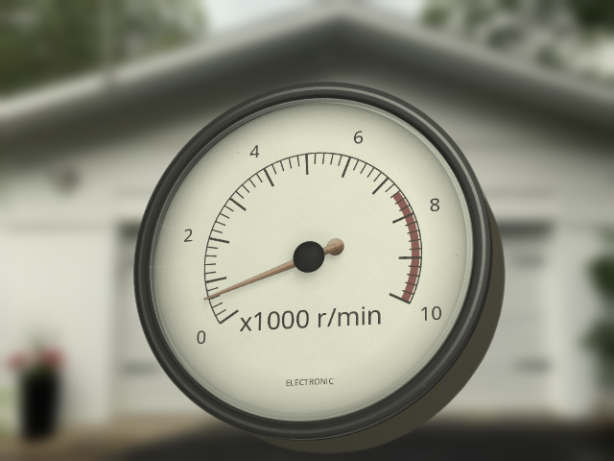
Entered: 600 rpm
